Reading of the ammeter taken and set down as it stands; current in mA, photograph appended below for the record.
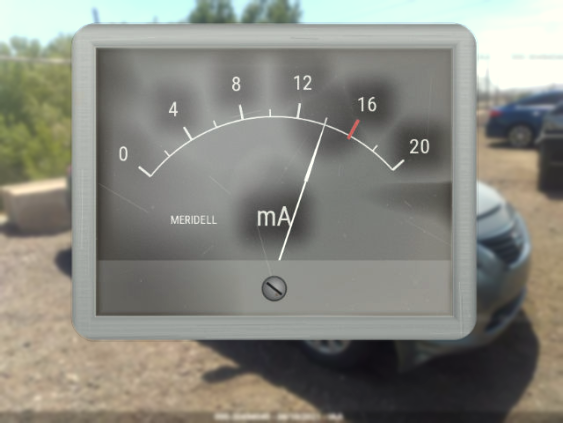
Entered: 14 mA
